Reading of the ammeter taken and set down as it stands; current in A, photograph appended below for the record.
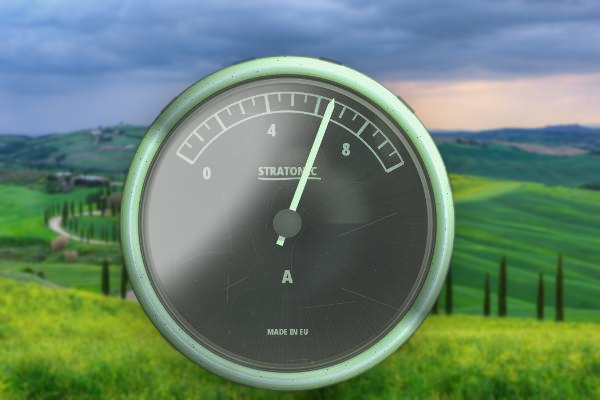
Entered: 6.5 A
